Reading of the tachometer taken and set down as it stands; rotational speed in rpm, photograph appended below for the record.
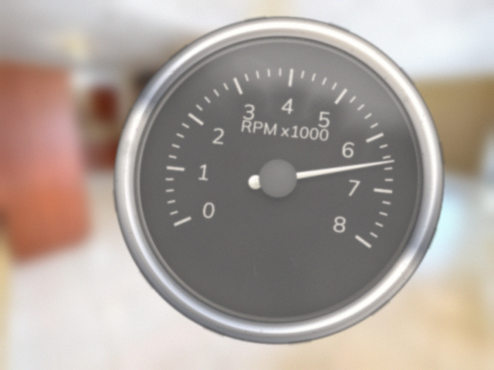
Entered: 6500 rpm
